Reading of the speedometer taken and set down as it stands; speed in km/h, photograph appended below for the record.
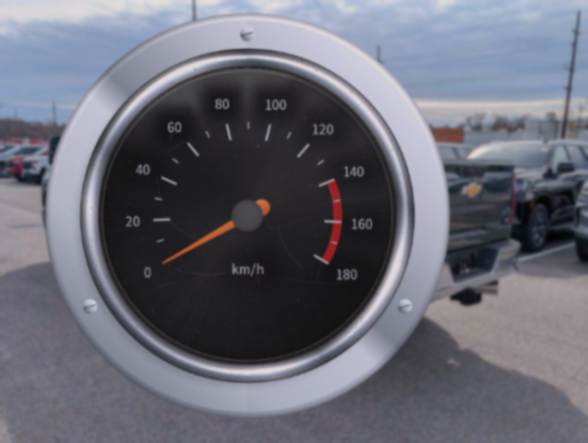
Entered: 0 km/h
